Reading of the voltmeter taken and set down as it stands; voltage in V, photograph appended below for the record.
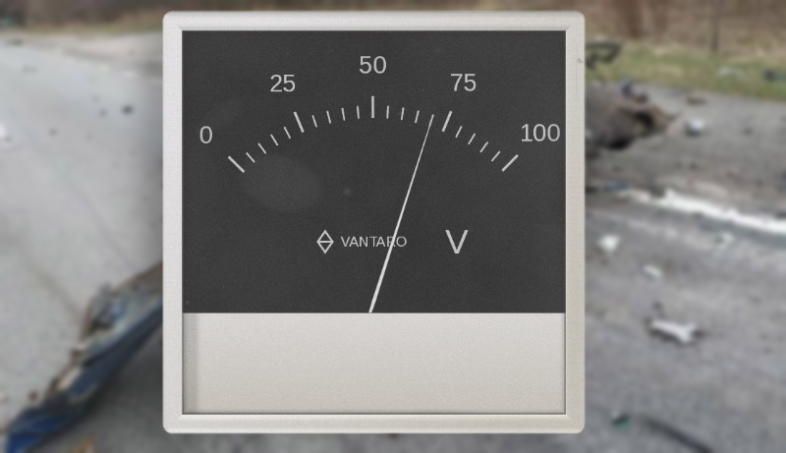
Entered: 70 V
